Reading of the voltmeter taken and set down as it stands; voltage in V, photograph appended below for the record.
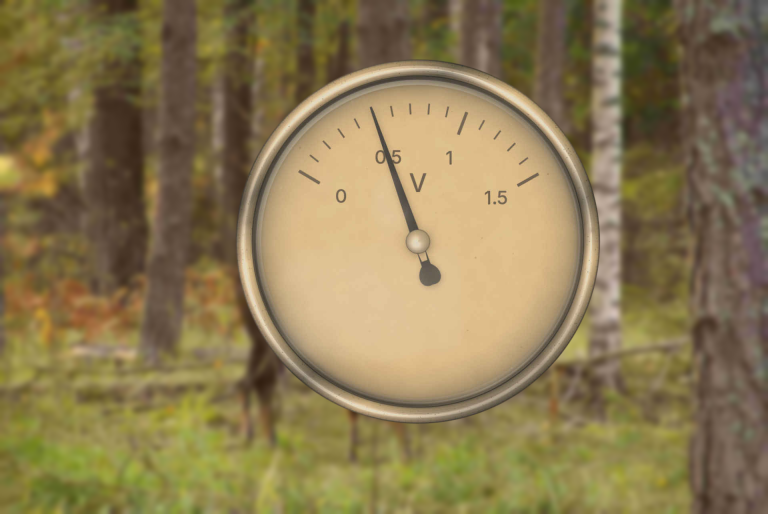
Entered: 0.5 V
